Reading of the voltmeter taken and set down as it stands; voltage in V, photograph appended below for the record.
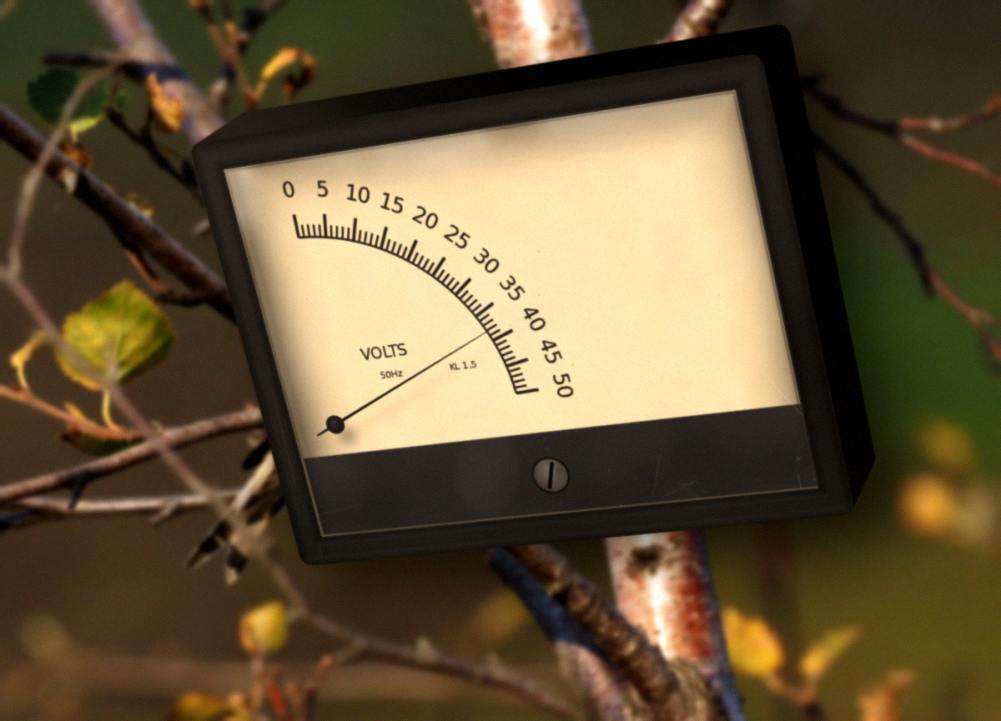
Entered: 38 V
